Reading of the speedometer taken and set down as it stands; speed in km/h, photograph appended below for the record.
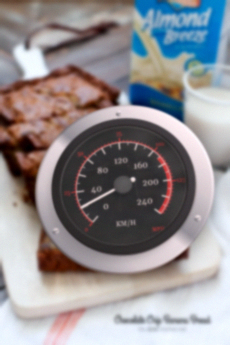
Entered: 20 km/h
